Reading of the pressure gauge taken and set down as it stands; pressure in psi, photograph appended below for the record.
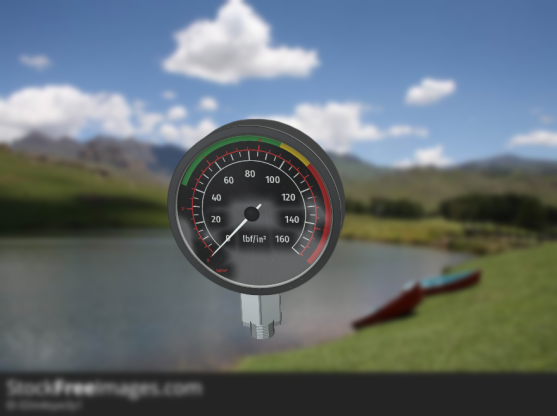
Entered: 0 psi
